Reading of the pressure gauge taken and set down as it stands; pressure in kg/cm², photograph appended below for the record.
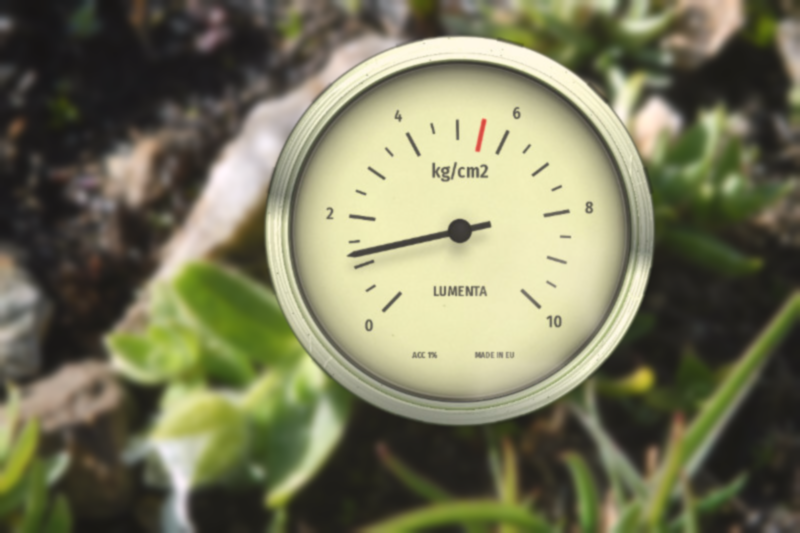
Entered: 1.25 kg/cm²
